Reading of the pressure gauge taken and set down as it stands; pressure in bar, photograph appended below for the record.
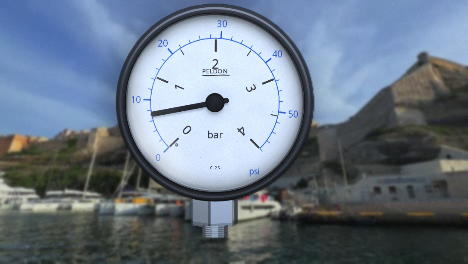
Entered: 0.5 bar
